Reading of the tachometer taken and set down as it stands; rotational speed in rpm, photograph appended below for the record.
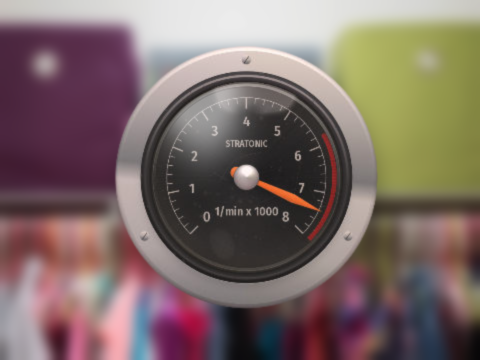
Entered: 7400 rpm
